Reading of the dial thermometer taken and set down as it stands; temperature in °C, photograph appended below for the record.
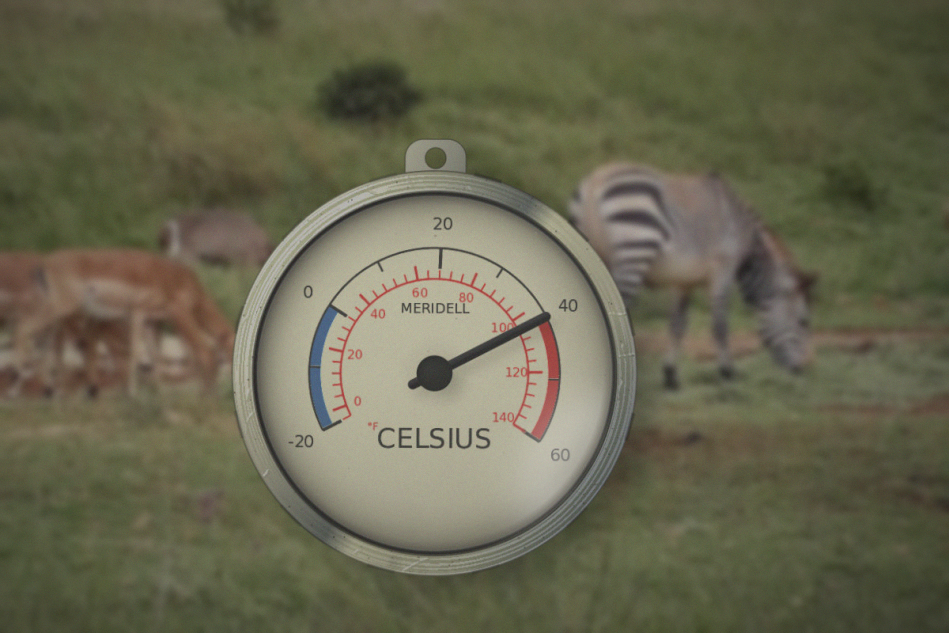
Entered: 40 °C
